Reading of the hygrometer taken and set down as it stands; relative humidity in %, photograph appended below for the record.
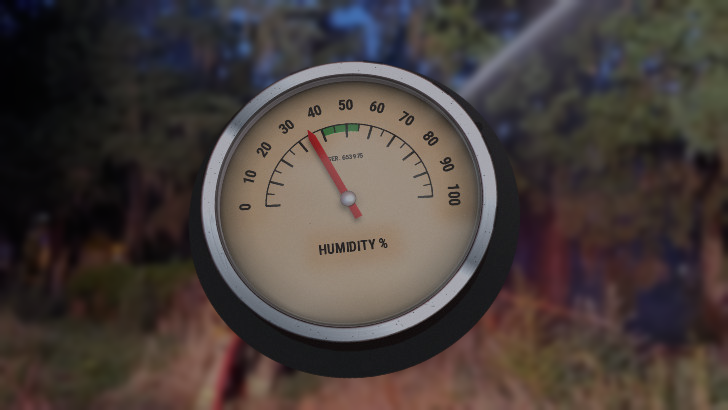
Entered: 35 %
